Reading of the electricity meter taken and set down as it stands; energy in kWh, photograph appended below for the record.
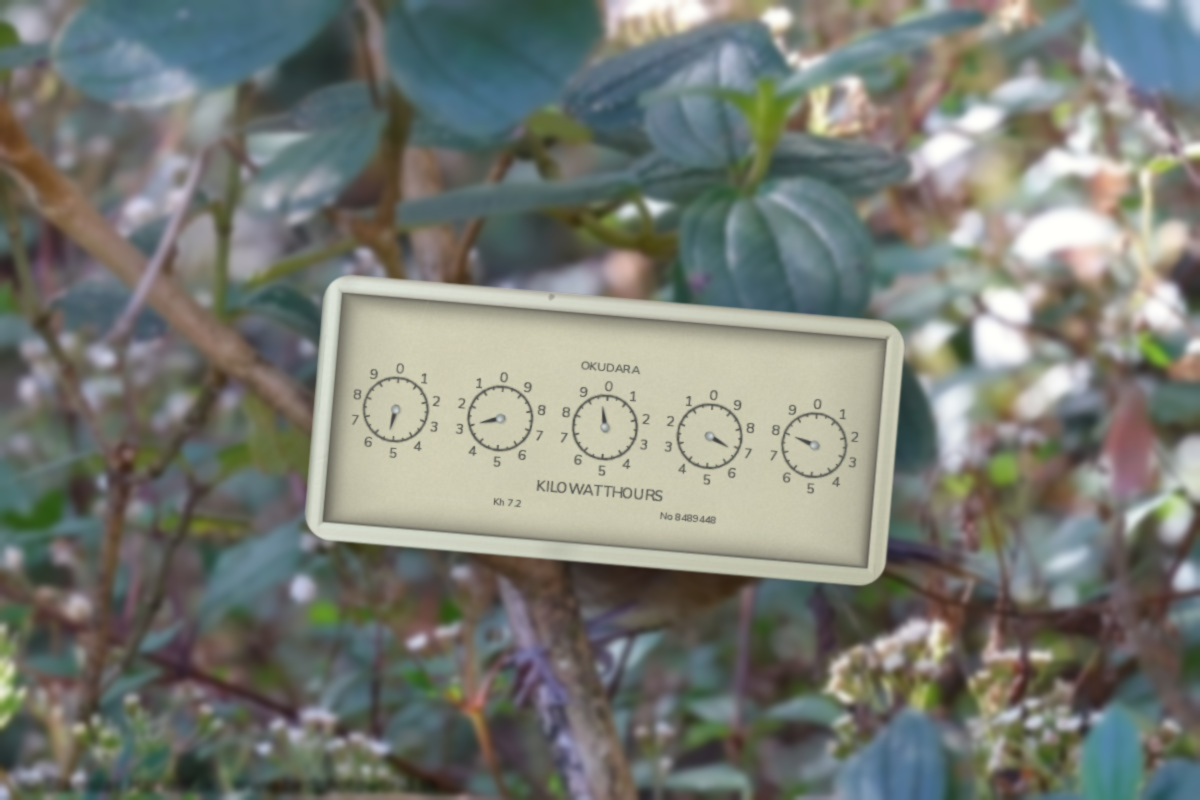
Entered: 52968 kWh
